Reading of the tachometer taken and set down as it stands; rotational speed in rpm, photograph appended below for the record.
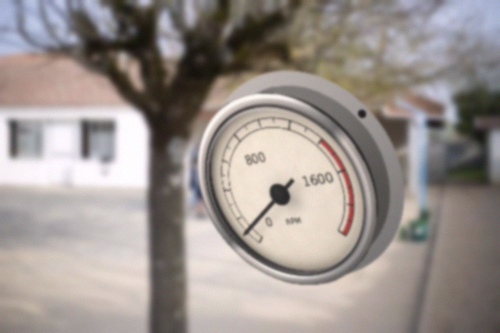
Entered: 100 rpm
